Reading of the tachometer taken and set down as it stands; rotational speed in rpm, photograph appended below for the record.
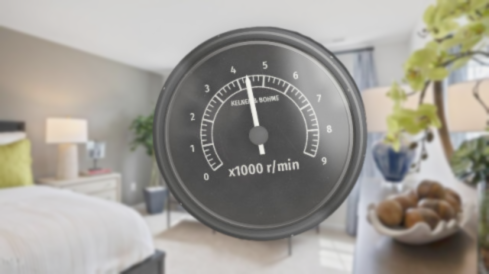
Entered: 4400 rpm
